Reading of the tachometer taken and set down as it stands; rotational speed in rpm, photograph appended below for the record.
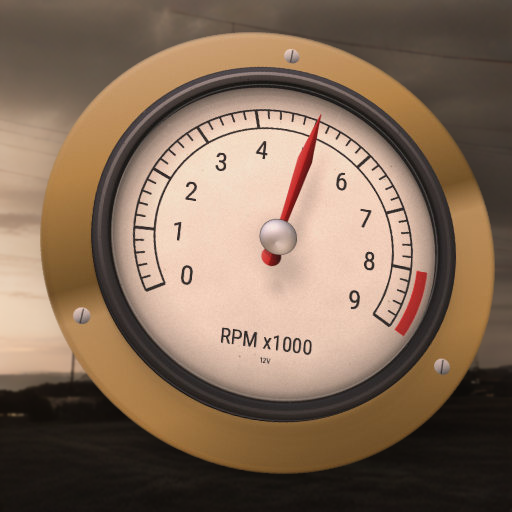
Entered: 5000 rpm
